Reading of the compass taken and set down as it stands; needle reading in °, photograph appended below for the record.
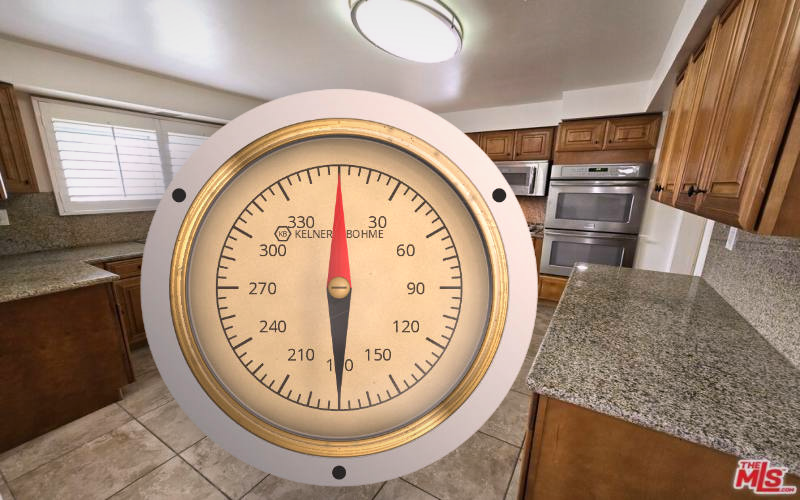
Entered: 0 °
